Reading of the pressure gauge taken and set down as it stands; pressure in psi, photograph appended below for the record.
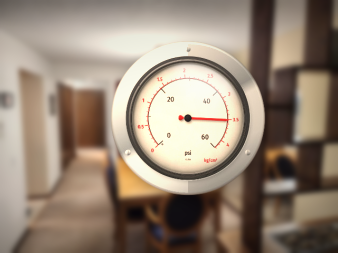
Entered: 50 psi
